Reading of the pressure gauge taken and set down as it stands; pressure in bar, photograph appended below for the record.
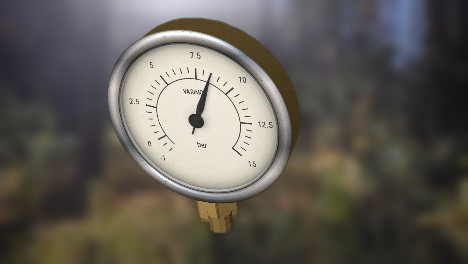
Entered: 8.5 bar
